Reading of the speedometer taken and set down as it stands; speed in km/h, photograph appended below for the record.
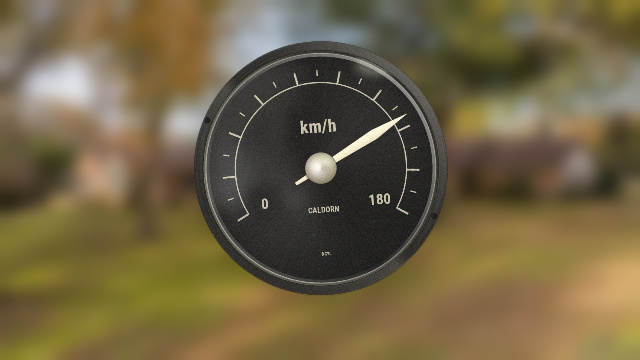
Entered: 135 km/h
